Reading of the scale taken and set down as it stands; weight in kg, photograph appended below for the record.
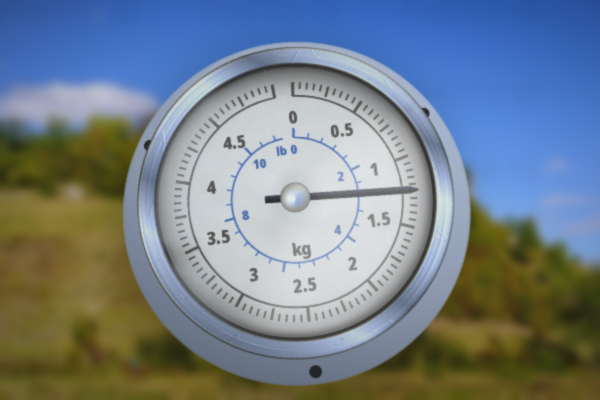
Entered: 1.25 kg
